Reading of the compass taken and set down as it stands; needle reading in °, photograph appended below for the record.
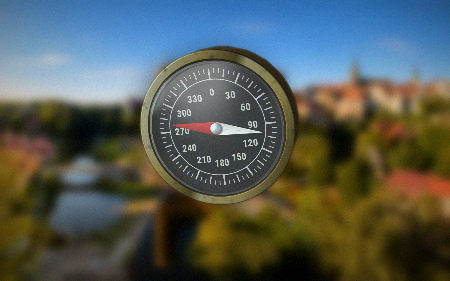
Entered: 280 °
